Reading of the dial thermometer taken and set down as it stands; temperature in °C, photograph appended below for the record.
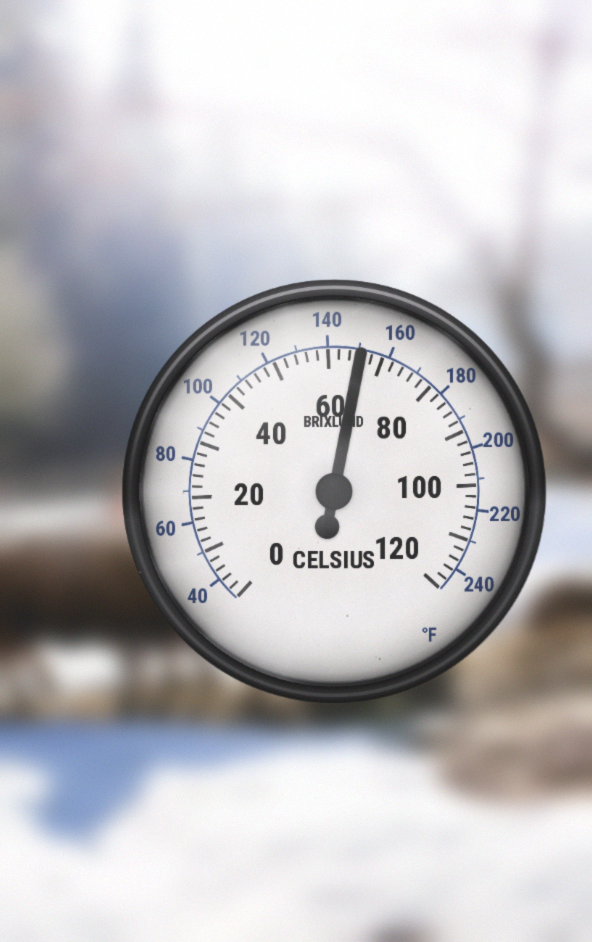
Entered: 66 °C
